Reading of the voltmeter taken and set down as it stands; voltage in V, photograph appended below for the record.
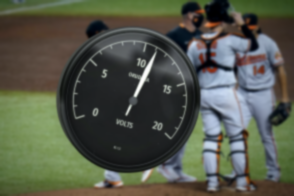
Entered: 11 V
